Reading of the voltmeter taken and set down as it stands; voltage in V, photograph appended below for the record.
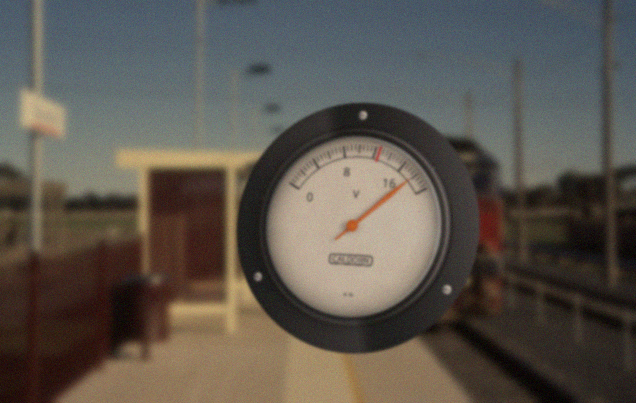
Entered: 18 V
